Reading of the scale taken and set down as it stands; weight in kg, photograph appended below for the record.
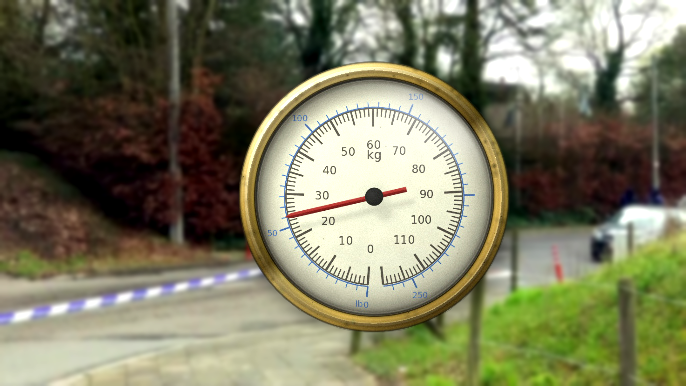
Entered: 25 kg
